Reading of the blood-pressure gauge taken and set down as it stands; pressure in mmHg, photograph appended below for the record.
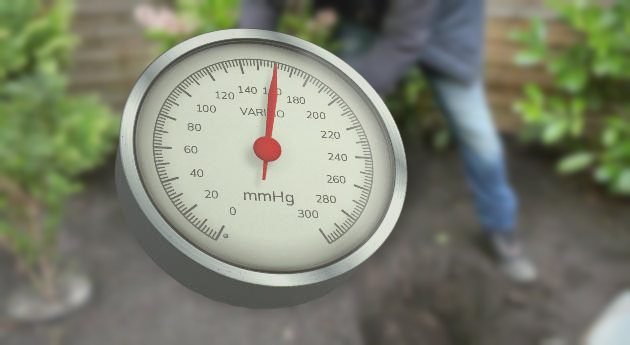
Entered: 160 mmHg
